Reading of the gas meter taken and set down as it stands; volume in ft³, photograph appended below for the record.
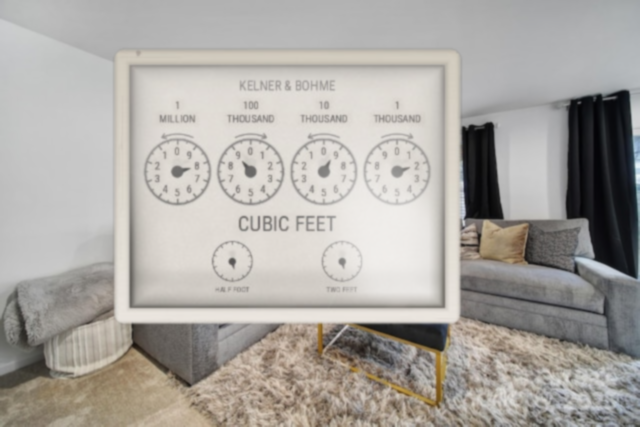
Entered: 789200 ft³
